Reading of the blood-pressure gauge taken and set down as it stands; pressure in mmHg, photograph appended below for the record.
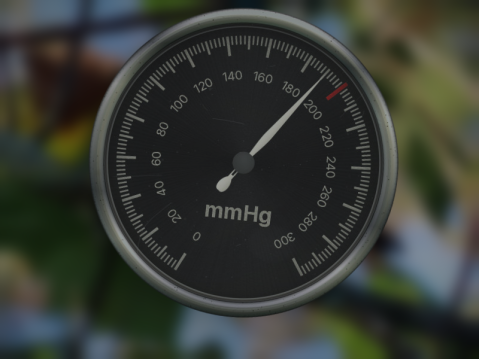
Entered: 190 mmHg
